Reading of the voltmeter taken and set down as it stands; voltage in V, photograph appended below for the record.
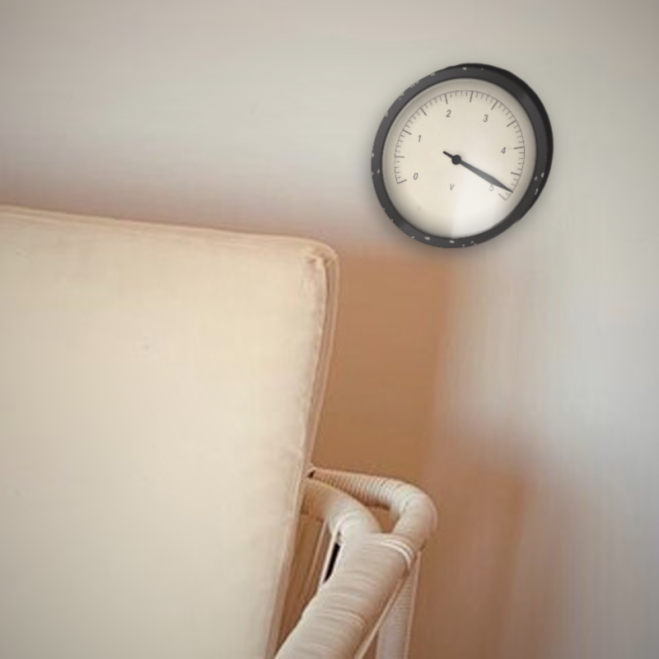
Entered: 4.8 V
